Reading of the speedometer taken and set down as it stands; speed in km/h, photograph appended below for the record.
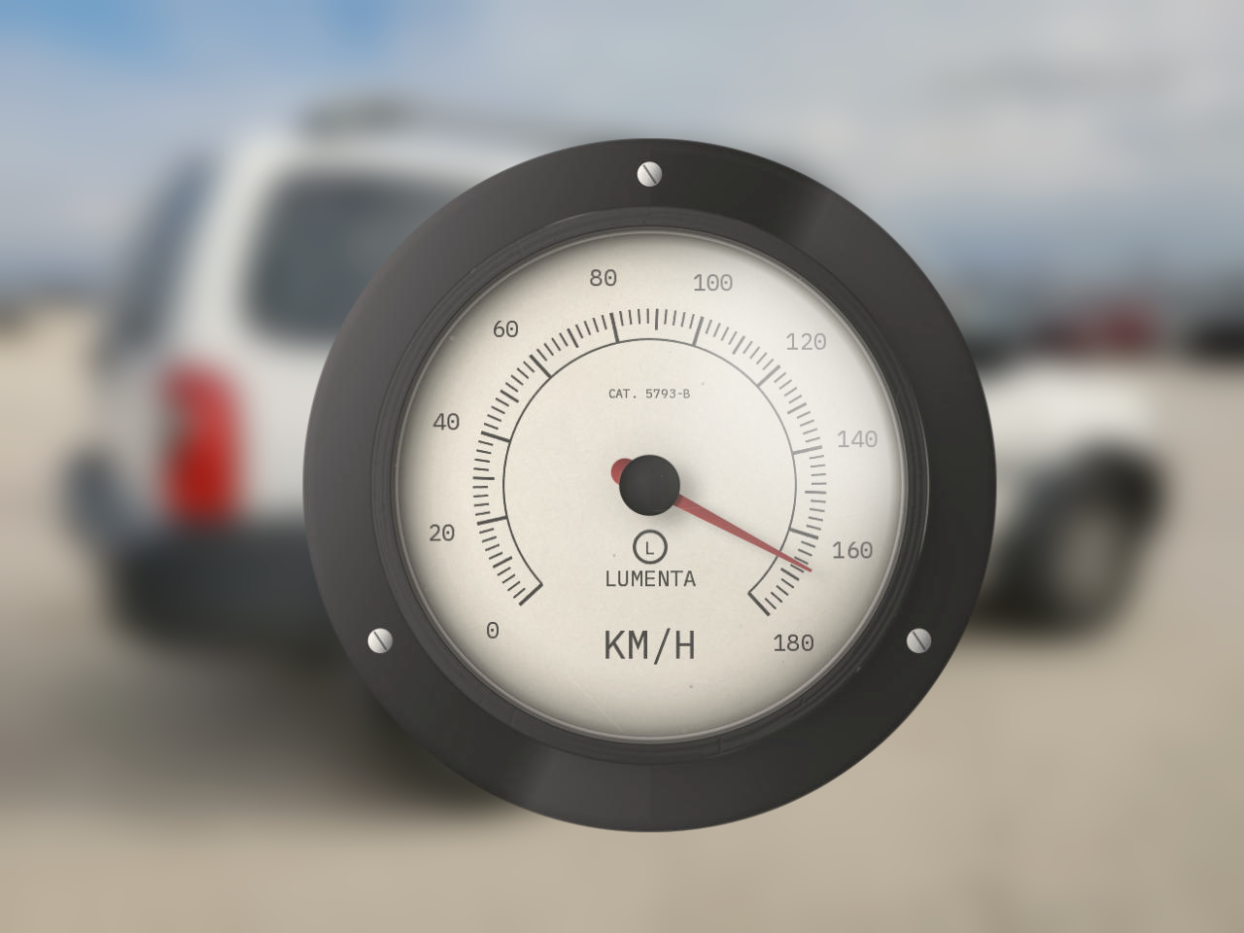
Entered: 167 km/h
